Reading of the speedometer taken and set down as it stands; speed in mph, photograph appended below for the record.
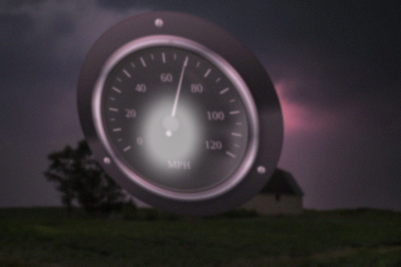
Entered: 70 mph
